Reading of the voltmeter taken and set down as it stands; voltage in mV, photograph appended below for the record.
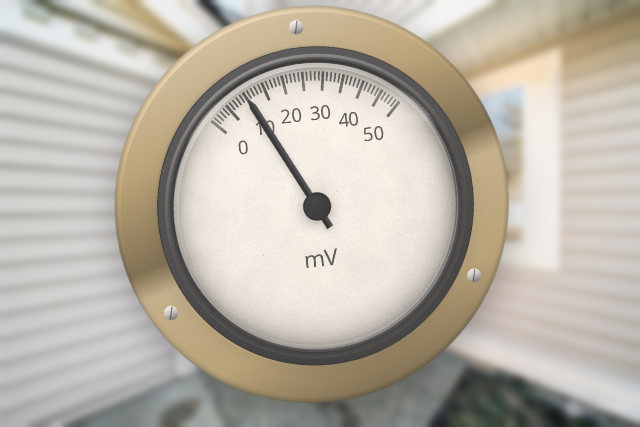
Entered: 10 mV
